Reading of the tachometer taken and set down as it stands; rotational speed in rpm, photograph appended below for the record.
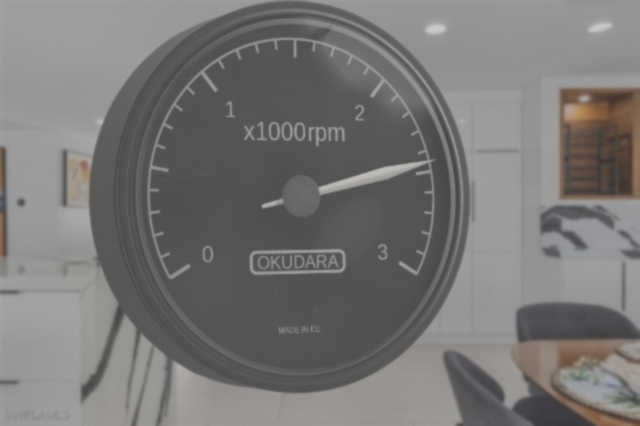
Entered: 2450 rpm
